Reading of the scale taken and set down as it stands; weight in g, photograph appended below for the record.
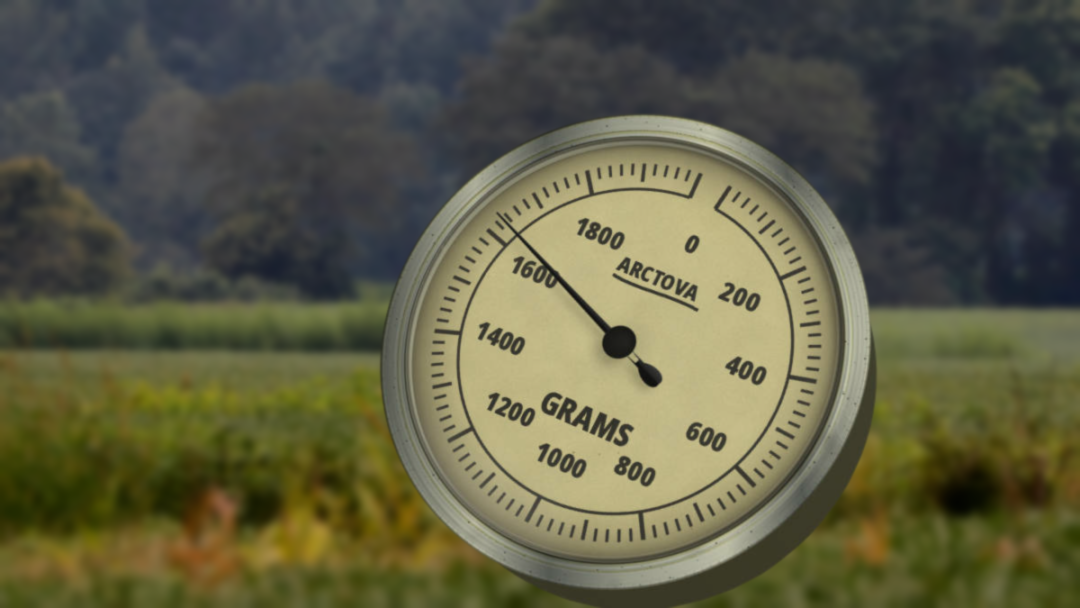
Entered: 1630 g
